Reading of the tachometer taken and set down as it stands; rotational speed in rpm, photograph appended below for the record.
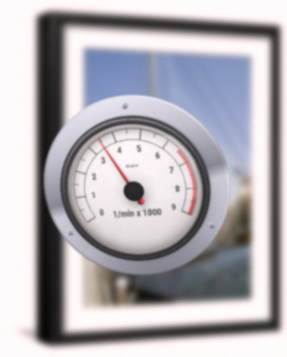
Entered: 3500 rpm
